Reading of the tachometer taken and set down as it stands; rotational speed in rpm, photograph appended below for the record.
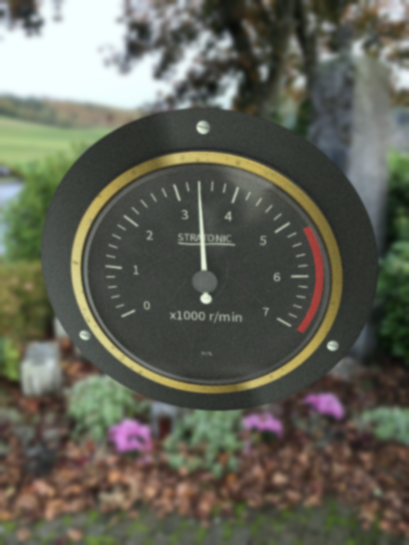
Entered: 3400 rpm
